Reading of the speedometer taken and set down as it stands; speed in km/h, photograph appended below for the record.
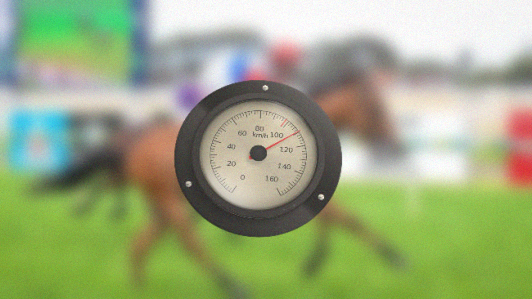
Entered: 110 km/h
